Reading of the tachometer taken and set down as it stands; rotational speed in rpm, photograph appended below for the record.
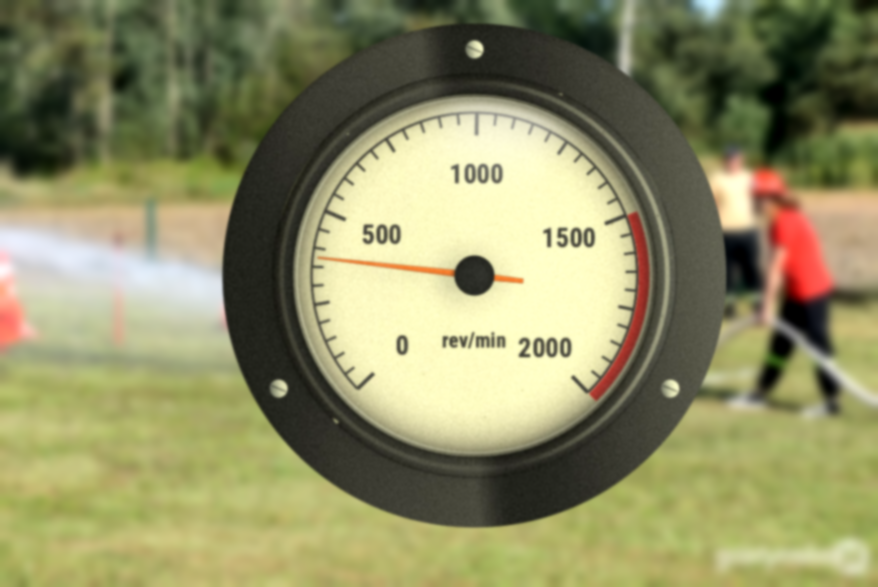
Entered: 375 rpm
